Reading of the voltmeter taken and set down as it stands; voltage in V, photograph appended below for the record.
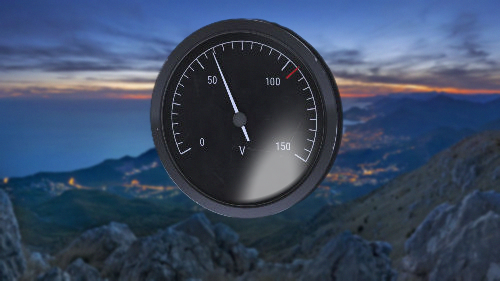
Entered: 60 V
